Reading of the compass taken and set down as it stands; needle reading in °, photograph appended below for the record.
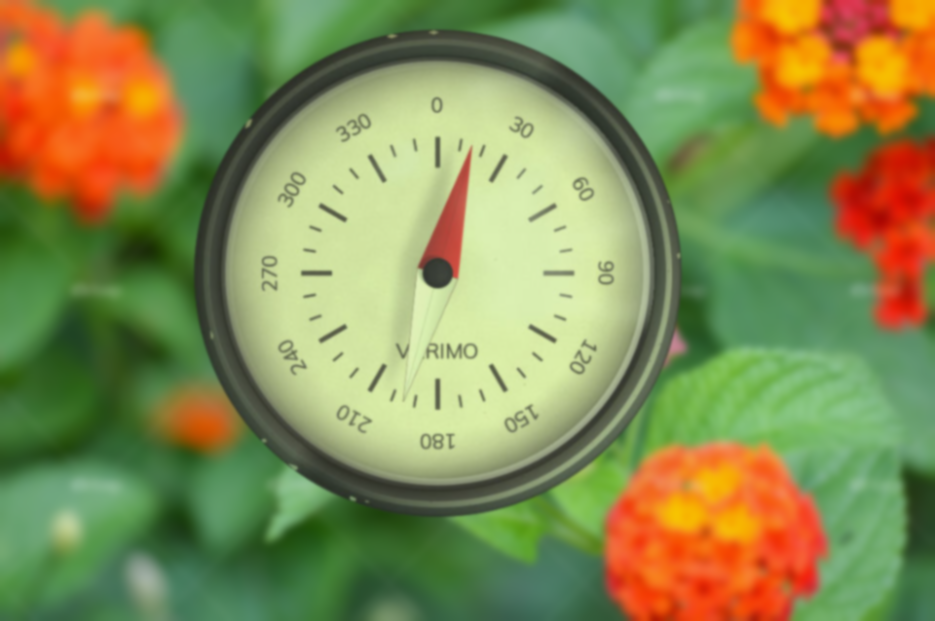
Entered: 15 °
